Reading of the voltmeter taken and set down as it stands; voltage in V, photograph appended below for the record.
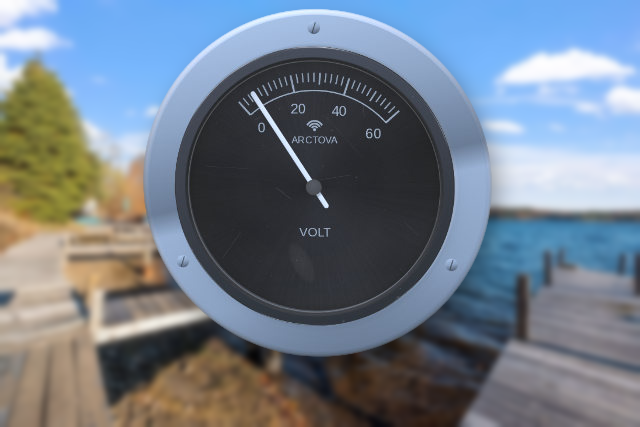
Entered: 6 V
